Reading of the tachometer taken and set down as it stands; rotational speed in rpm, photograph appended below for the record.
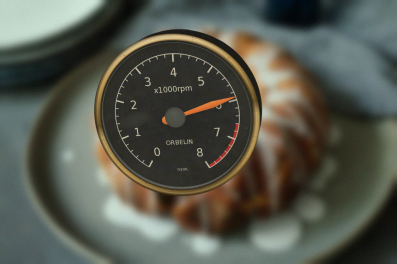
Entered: 5900 rpm
